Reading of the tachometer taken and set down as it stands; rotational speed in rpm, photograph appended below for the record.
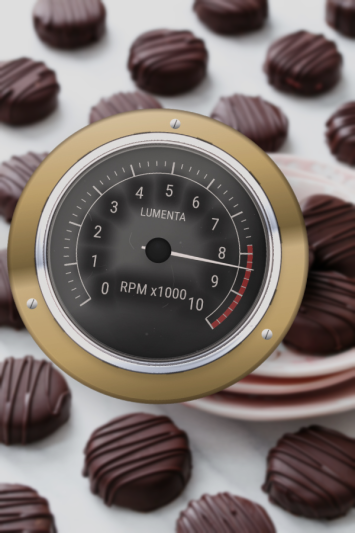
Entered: 8400 rpm
